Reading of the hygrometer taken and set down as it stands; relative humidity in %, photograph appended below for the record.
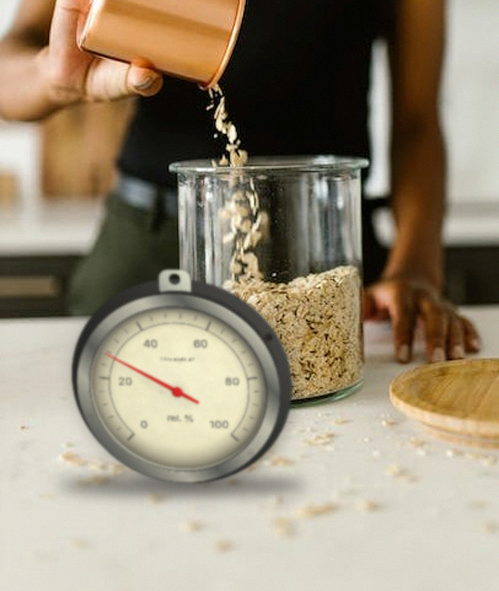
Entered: 28 %
